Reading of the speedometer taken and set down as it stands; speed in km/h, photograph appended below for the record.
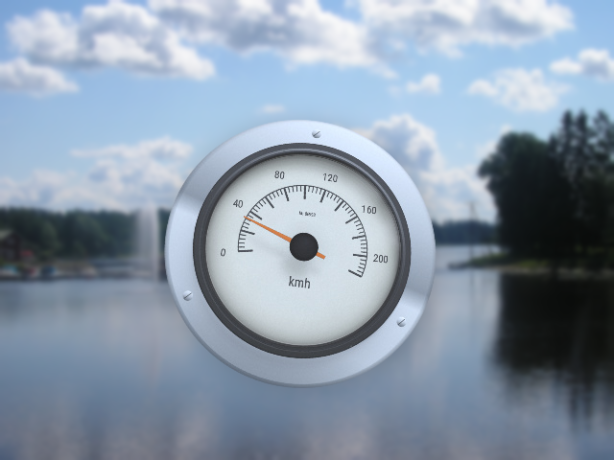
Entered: 32 km/h
